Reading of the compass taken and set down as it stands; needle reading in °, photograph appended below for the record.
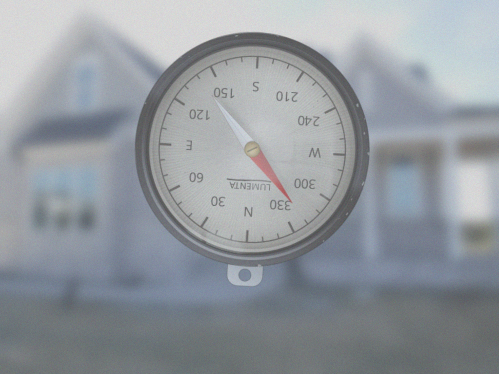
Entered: 320 °
